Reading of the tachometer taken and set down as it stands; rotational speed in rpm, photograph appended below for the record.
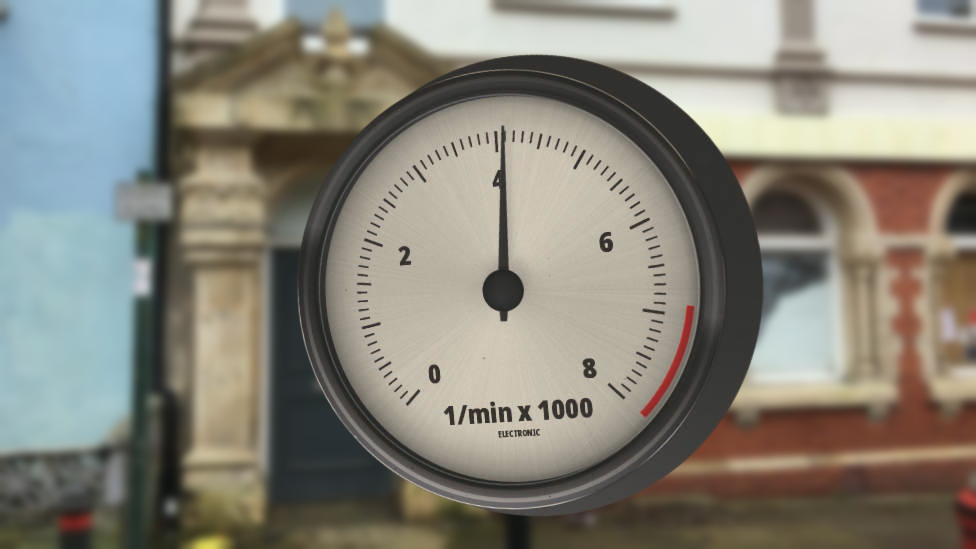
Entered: 4100 rpm
